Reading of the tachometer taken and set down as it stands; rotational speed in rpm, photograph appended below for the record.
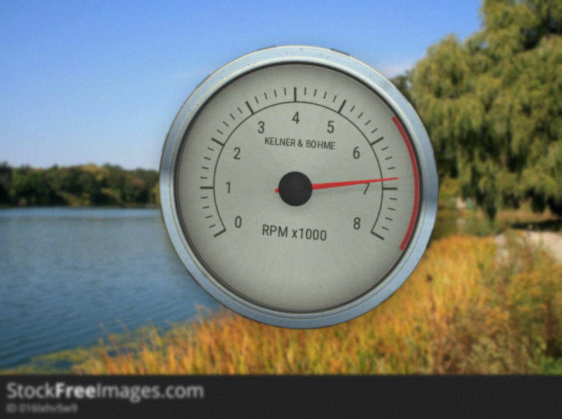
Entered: 6800 rpm
